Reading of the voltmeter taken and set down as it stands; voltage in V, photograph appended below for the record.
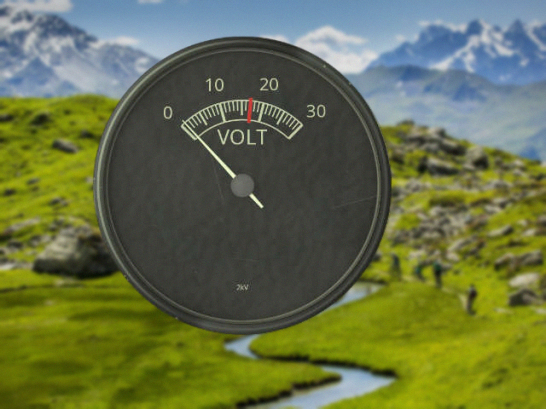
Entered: 1 V
